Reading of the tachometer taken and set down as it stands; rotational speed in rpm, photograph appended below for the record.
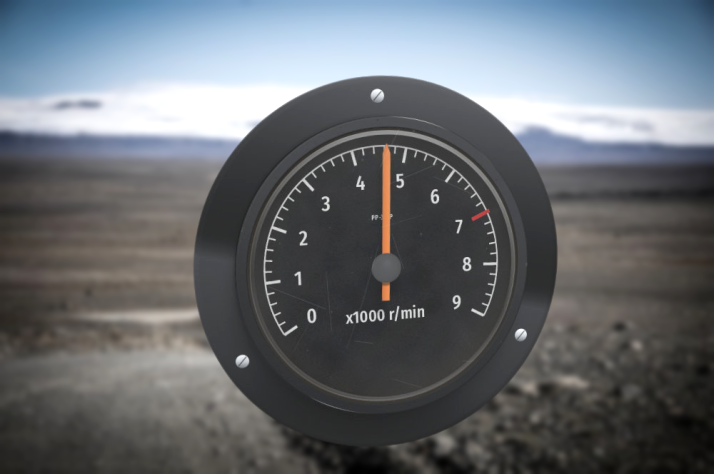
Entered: 4600 rpm
